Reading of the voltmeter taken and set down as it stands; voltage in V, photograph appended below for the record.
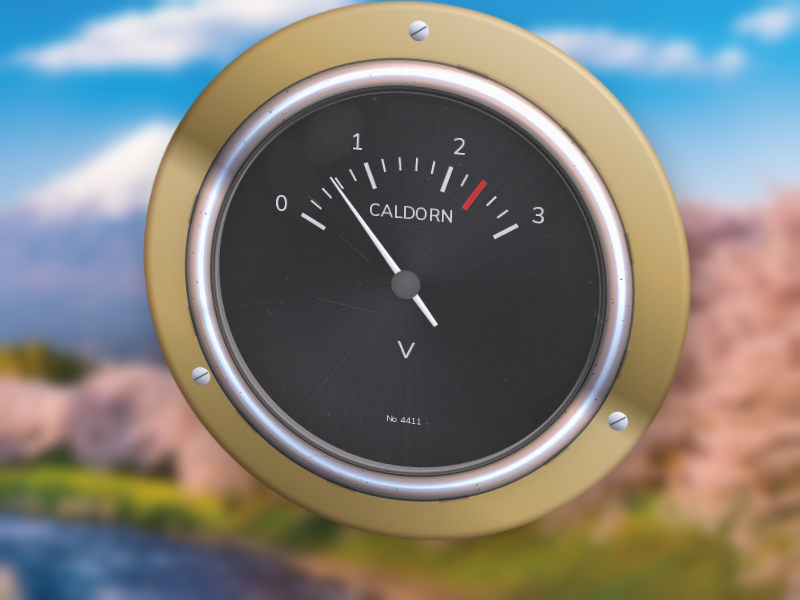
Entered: 0.6 V
